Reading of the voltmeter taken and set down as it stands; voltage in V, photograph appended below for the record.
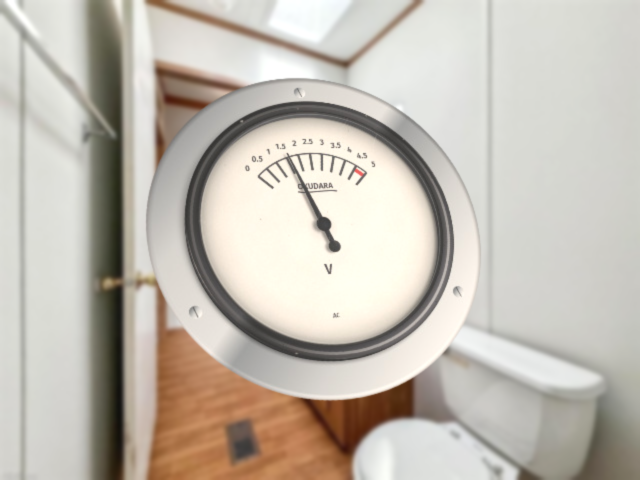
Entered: 1.5 V
